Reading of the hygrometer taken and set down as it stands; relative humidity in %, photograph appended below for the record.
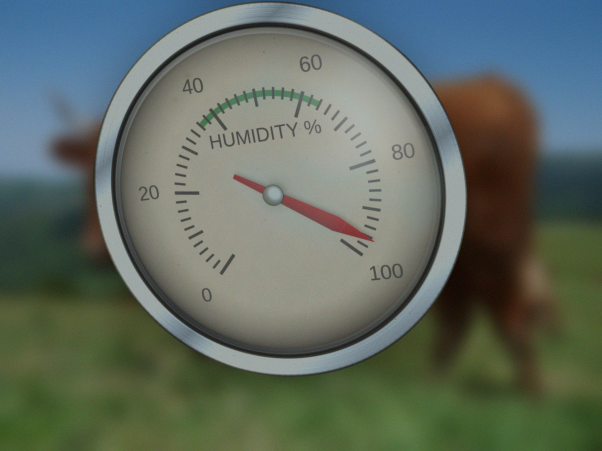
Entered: 96 %
